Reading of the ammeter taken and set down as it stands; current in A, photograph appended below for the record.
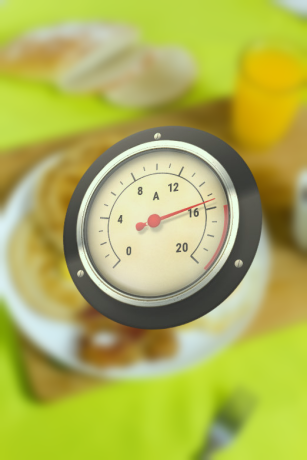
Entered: 15.5 A
